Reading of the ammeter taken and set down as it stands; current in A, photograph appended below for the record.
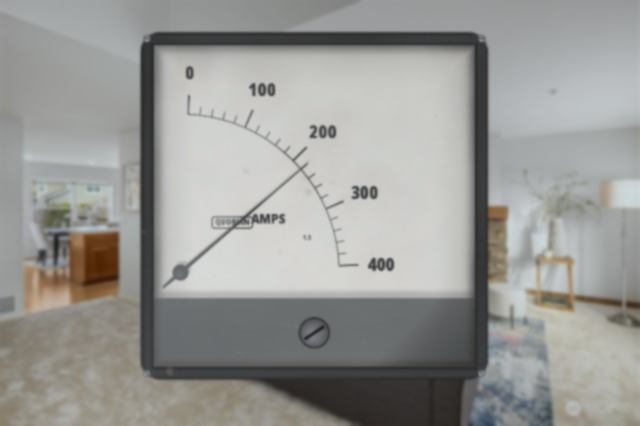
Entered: 220 A
